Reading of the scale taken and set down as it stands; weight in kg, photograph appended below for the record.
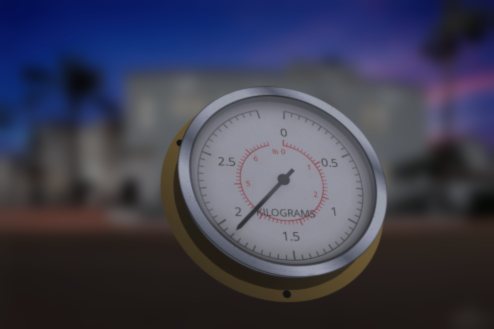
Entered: 1.9 kg
